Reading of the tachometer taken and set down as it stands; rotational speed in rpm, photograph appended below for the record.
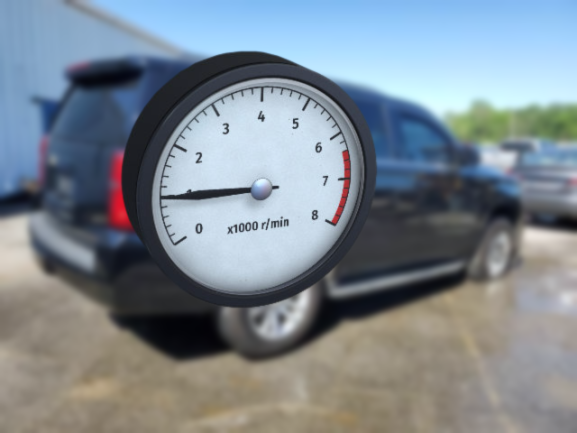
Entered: 1000 rpm
